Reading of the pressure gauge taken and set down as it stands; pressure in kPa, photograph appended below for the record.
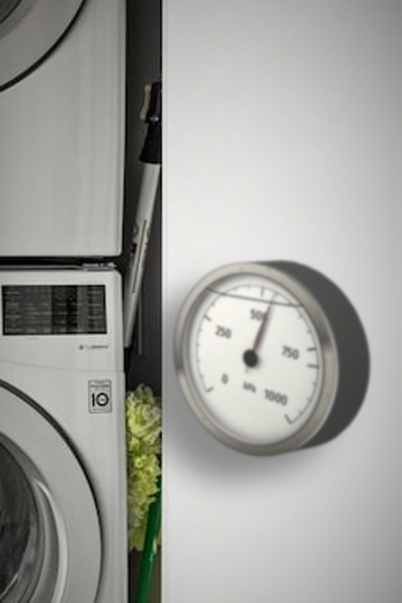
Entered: 550 kPa
